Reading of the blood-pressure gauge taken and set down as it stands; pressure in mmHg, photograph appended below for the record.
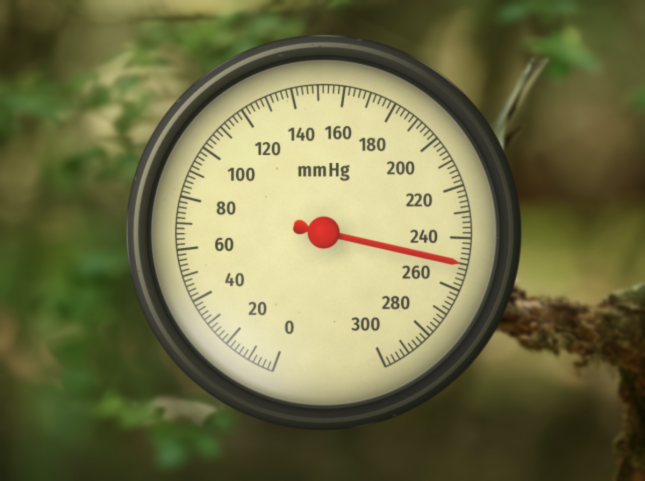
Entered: 250 mmHg
